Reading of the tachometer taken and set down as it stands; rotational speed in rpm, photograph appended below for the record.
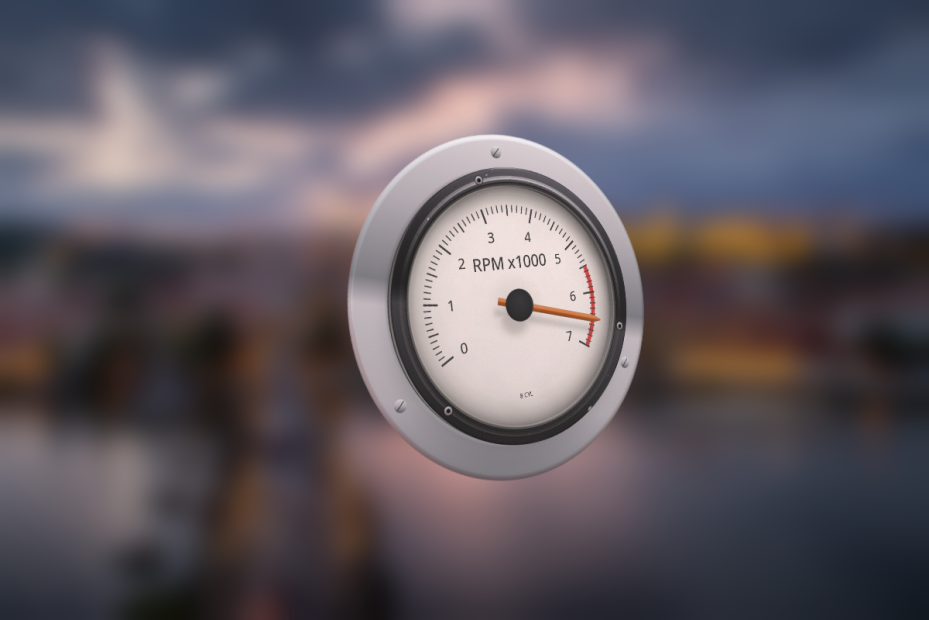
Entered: 6500 rpm
